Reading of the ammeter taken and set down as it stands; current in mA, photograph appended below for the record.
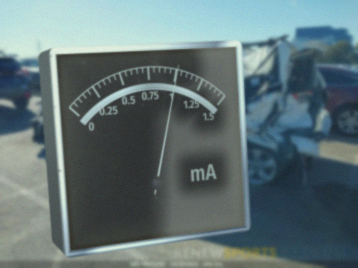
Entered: 1 mA
